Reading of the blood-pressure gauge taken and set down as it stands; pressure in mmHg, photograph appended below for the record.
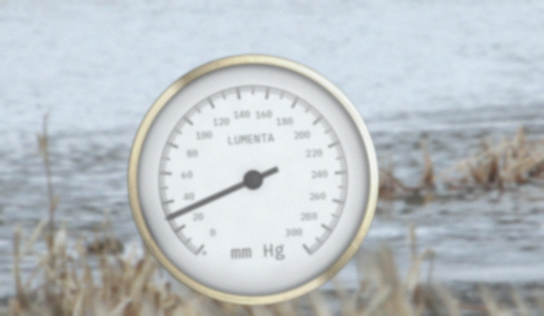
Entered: 30 mmHg
